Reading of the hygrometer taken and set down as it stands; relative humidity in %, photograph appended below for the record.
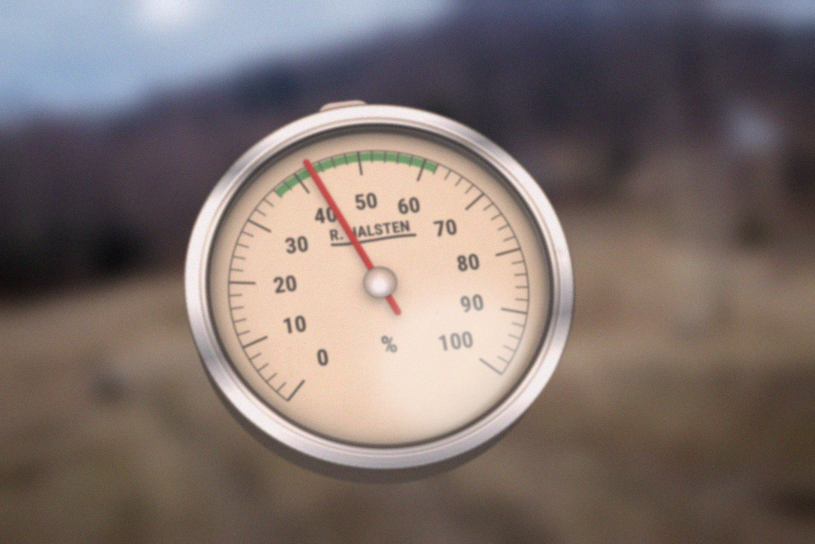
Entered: 42 %
